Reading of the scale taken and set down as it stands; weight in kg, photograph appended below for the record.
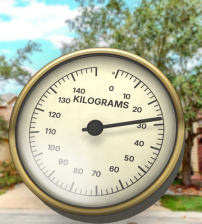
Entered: 28 kg
